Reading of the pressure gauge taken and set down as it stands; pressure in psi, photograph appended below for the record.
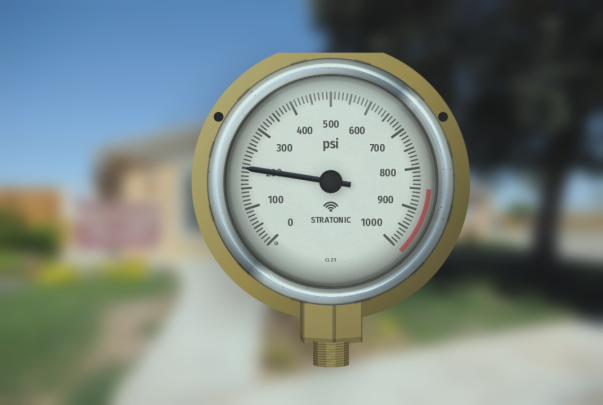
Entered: 200 psi
